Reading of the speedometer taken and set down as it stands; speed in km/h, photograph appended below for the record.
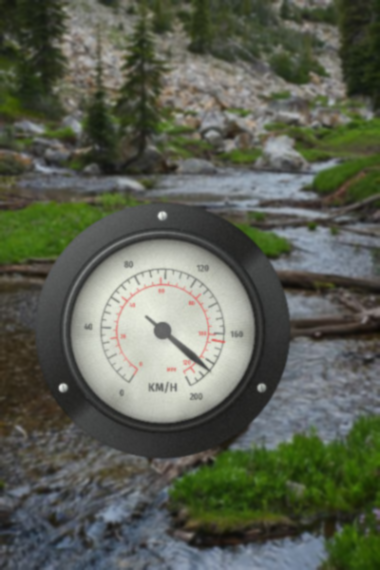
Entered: 185 km/h
